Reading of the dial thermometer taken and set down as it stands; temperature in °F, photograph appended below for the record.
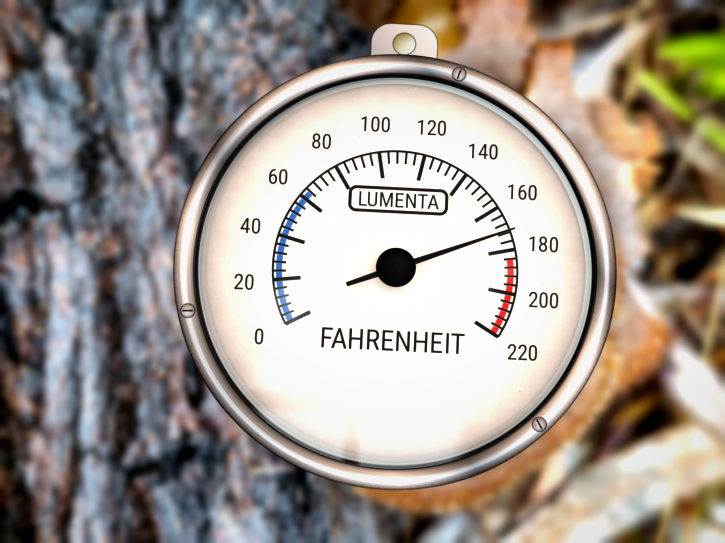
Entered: 172 °F
